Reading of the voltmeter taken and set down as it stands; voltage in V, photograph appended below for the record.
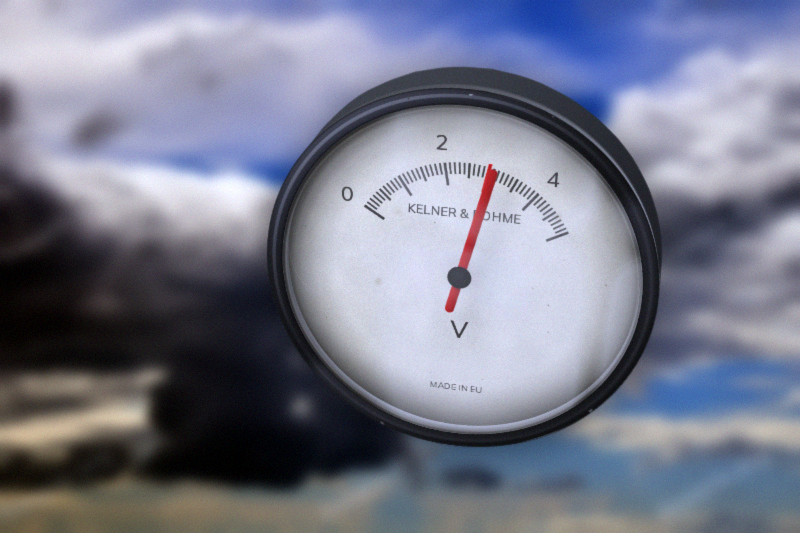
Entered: 3 V
